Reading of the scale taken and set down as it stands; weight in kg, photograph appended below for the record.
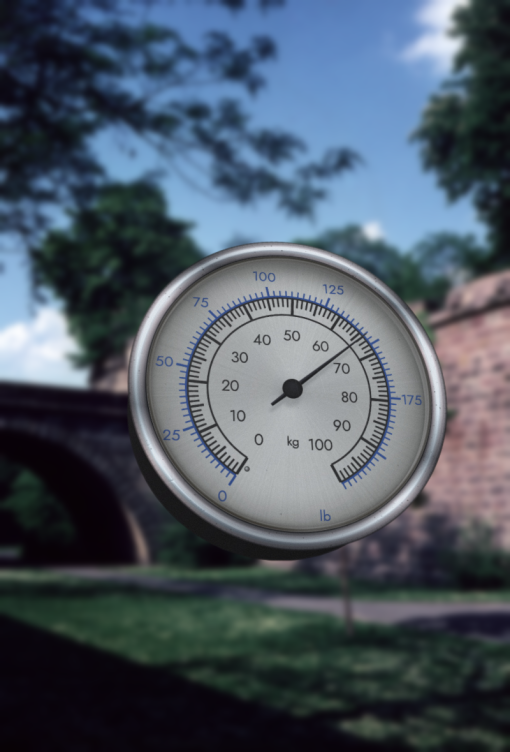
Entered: 66 kg
